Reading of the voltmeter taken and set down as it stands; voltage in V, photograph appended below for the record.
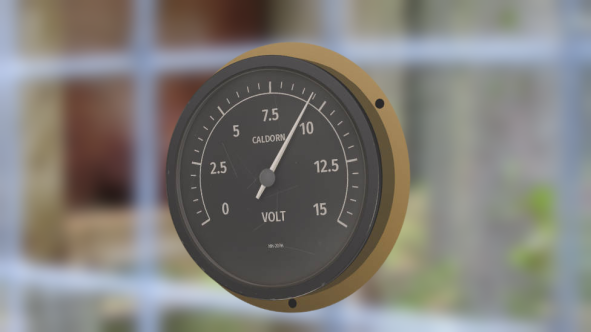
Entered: 9.5 V
